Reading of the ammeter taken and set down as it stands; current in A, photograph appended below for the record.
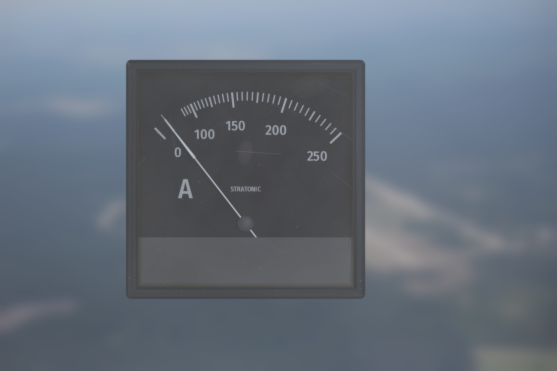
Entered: 50 A
